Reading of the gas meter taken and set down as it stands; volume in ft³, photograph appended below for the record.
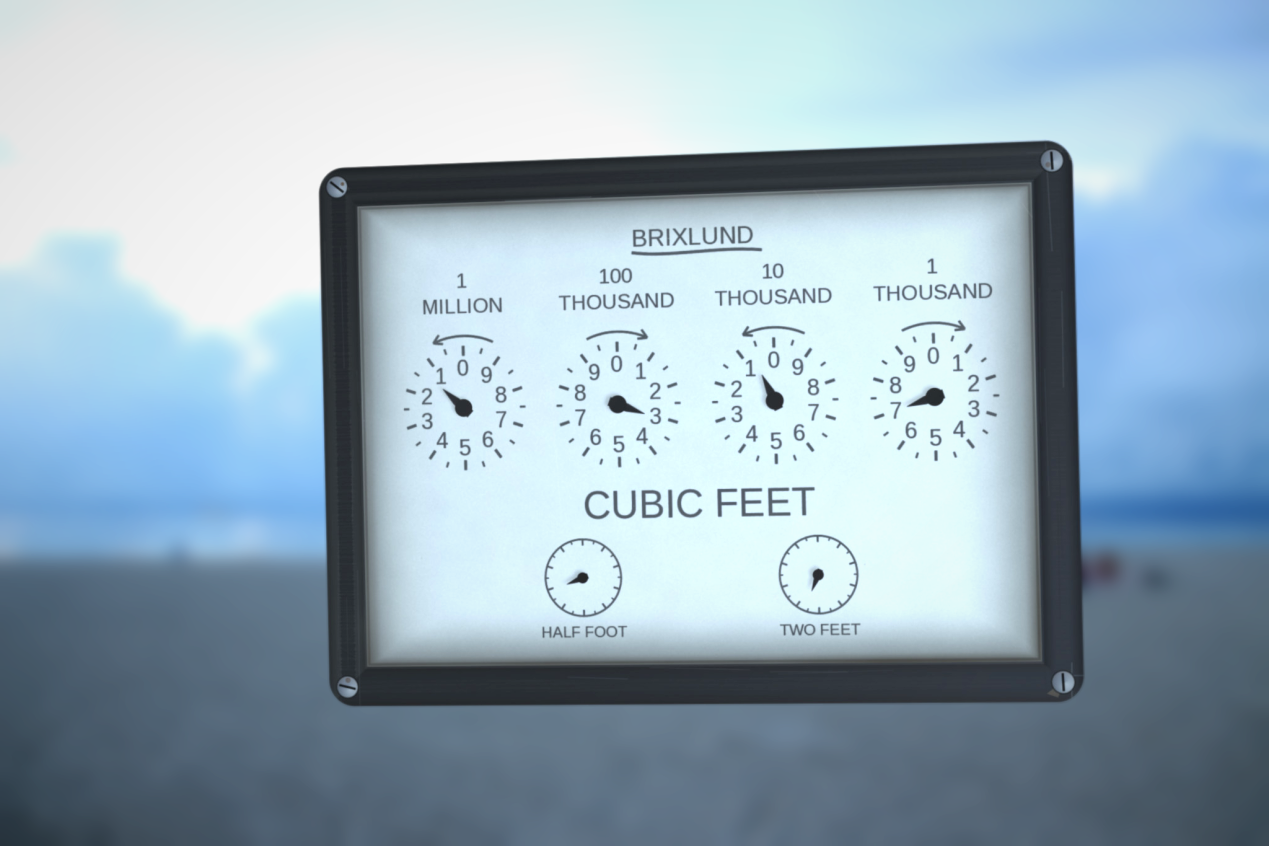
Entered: 130700 ft³
